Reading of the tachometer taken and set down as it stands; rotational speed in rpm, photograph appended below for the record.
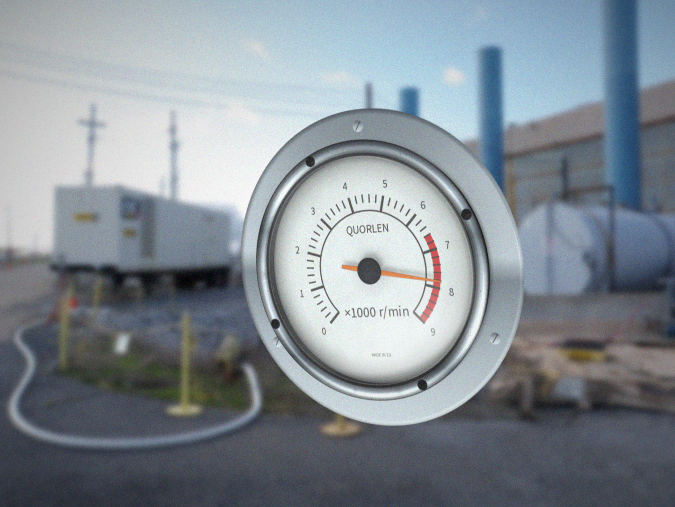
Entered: 7800 rpm
